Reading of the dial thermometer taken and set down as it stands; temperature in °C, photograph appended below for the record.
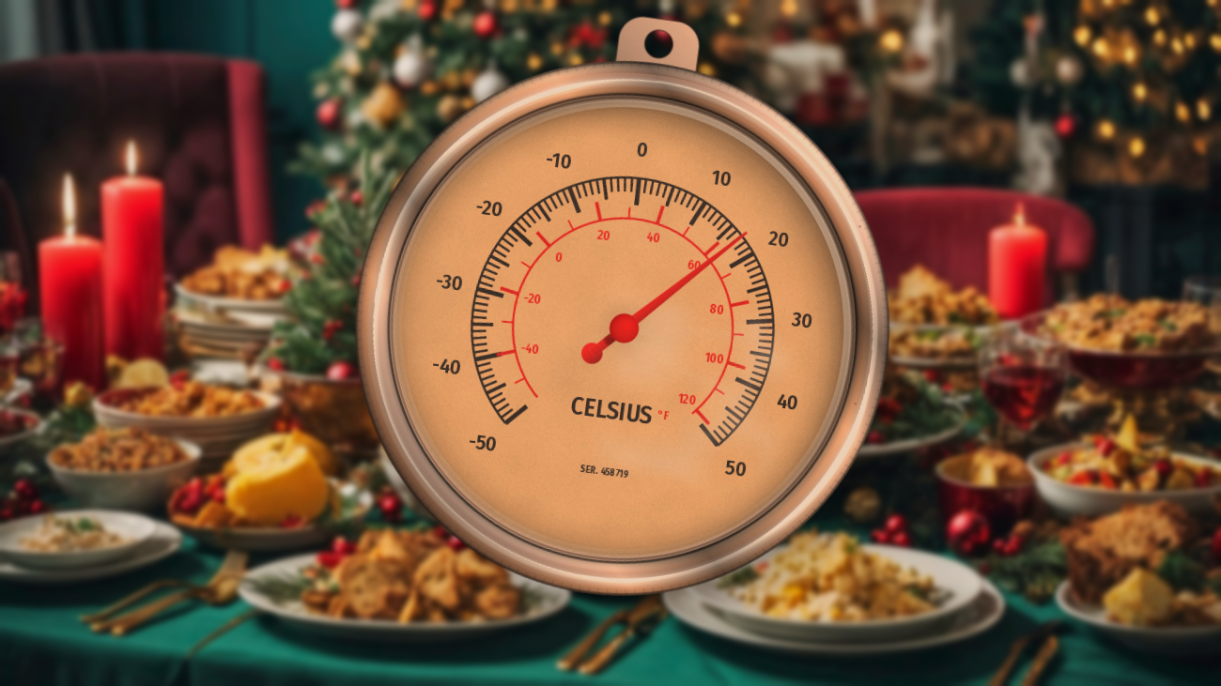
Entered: 17 °C
